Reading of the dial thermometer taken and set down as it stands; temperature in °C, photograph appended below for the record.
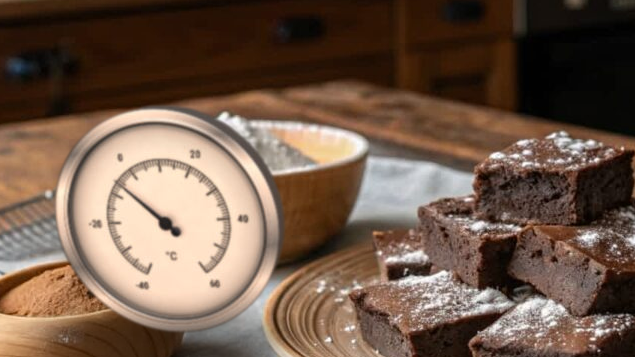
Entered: -5 °C
